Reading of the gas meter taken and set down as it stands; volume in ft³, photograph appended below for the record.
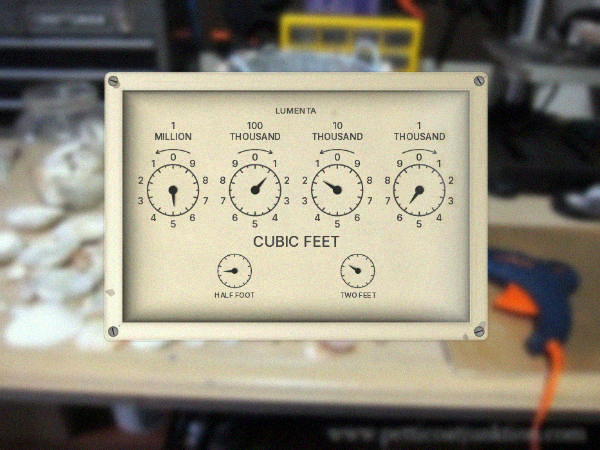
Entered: 511600 ft³
